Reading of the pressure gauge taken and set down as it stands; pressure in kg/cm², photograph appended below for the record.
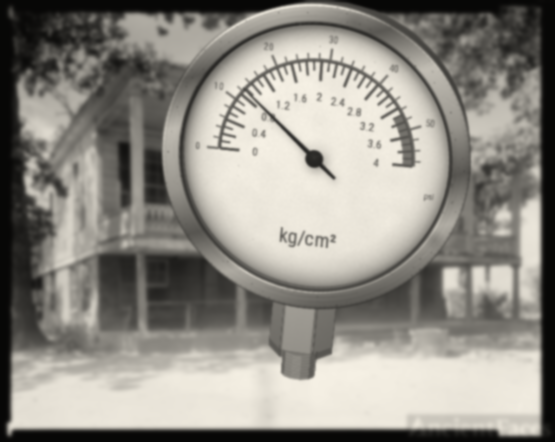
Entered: 0.9 kg/cm²
